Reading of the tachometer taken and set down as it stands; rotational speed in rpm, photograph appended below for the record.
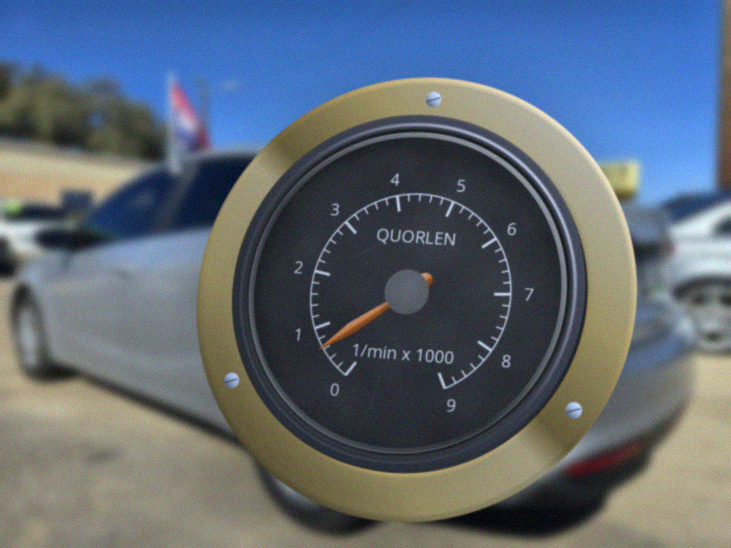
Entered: 600 rpm
